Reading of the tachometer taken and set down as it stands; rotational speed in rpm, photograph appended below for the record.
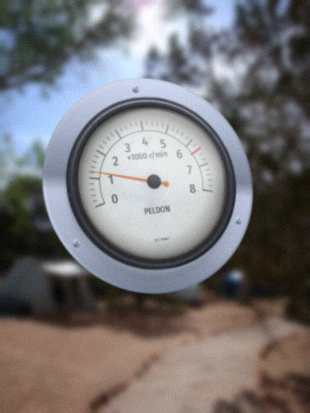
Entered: 1200 rpm
